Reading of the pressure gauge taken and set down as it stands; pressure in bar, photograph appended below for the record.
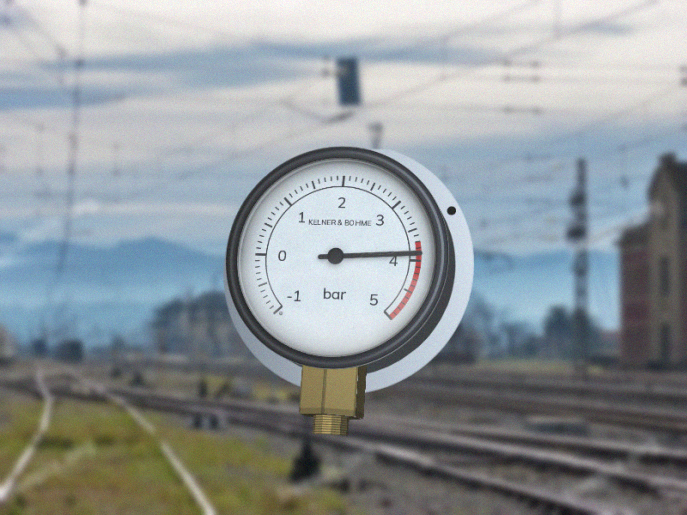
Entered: 3.9 bar
